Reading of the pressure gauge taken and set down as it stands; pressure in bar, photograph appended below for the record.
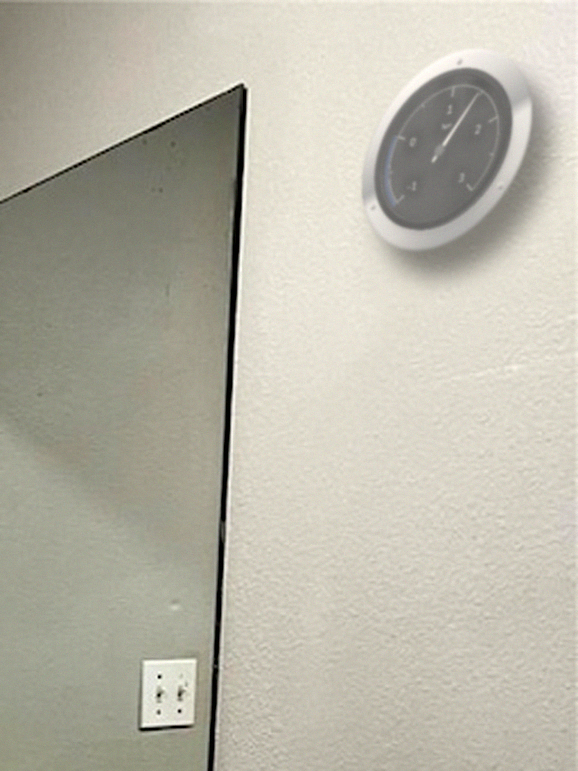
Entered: 1.5 bar
